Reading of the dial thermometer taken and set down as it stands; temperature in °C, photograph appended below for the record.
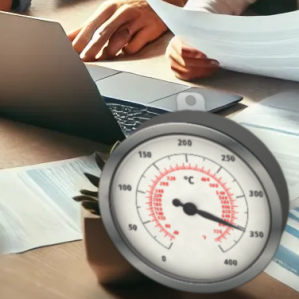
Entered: 350 °C
